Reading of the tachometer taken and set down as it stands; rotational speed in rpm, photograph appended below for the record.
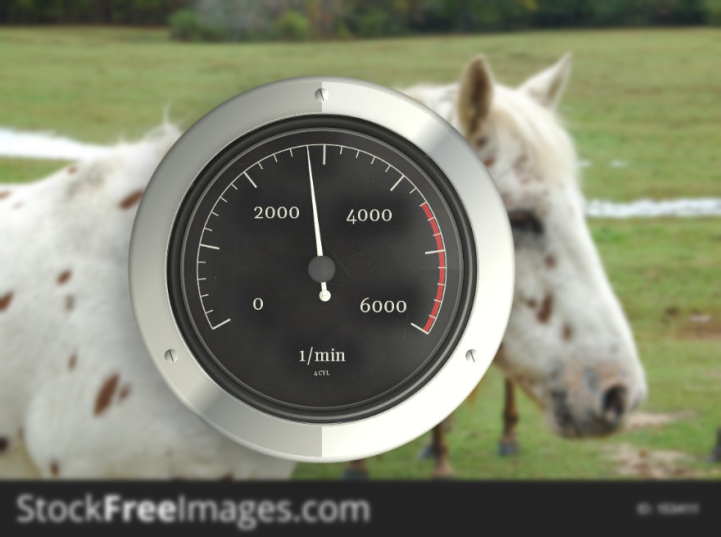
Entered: 2800 rpm
